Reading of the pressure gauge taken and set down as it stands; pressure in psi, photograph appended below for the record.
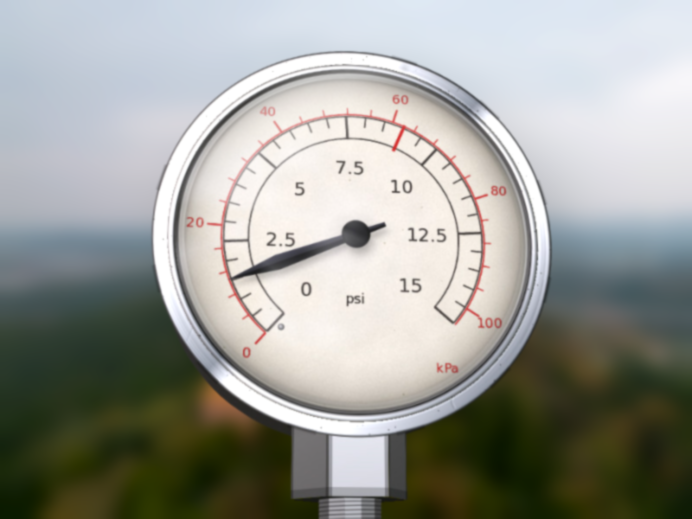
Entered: 1.5 psi
